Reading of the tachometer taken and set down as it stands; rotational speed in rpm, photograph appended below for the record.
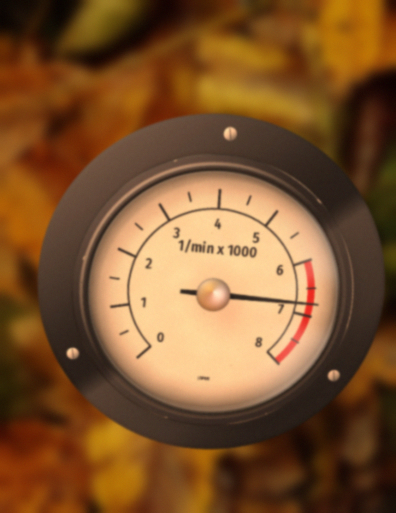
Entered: 6750 rpm
